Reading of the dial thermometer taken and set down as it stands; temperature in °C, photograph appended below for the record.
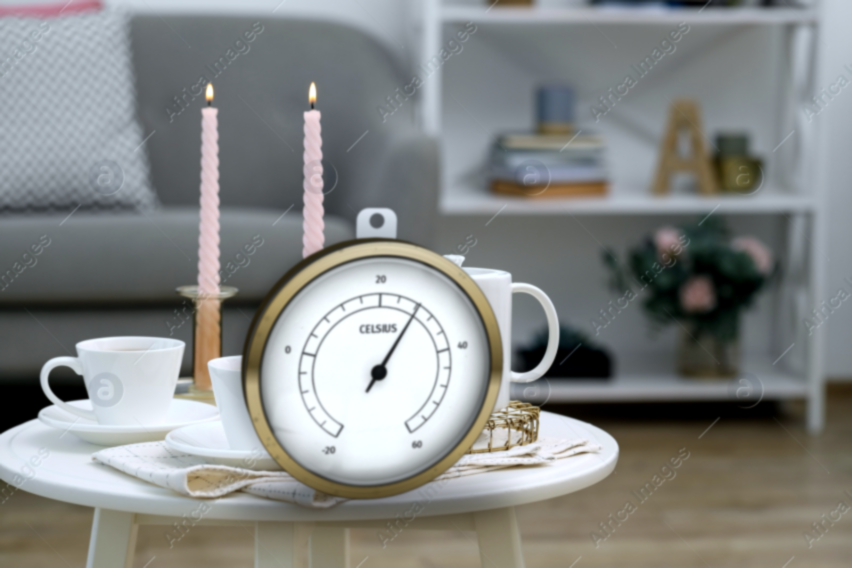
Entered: 28 °C
